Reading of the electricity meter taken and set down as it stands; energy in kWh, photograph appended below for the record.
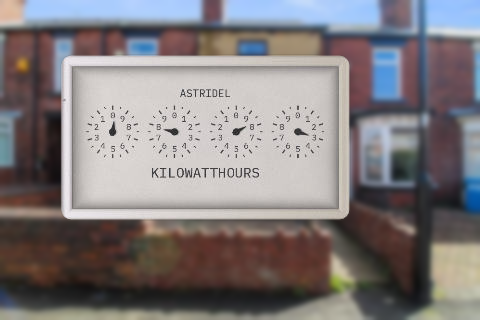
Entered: 9783 kWh
